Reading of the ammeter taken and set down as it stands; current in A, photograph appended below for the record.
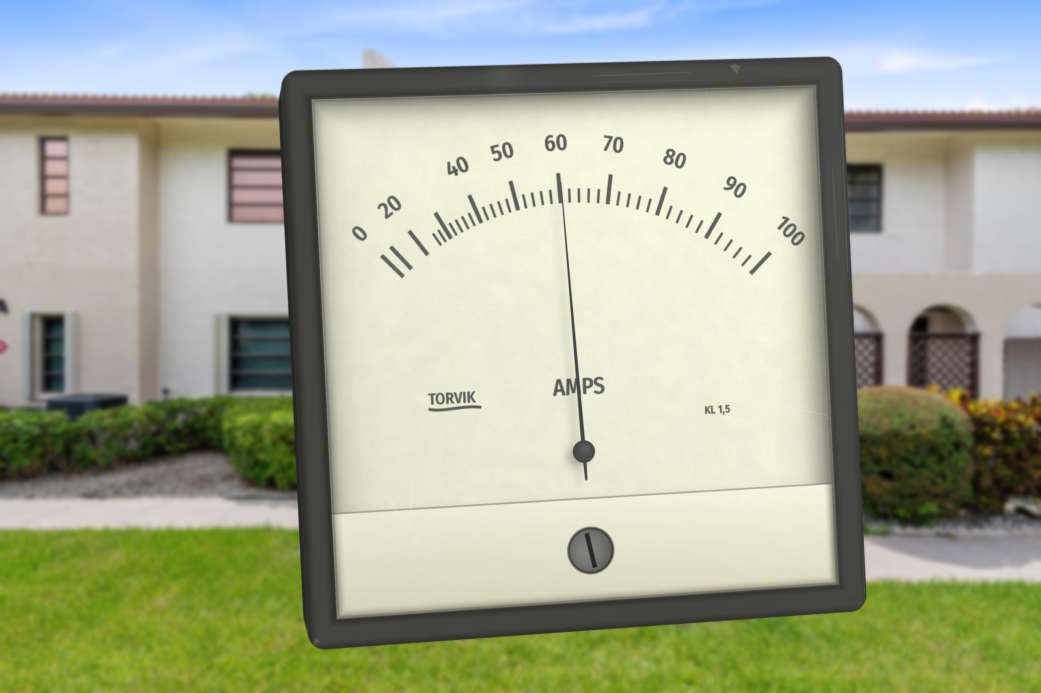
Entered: 60 A
